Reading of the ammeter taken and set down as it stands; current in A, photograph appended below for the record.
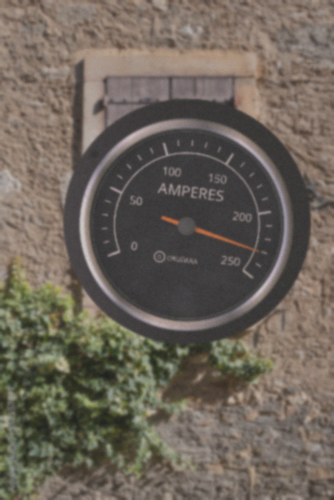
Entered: 230 A
